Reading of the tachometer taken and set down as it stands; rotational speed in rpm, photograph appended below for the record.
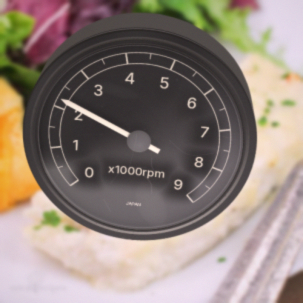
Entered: 2250 rpm
